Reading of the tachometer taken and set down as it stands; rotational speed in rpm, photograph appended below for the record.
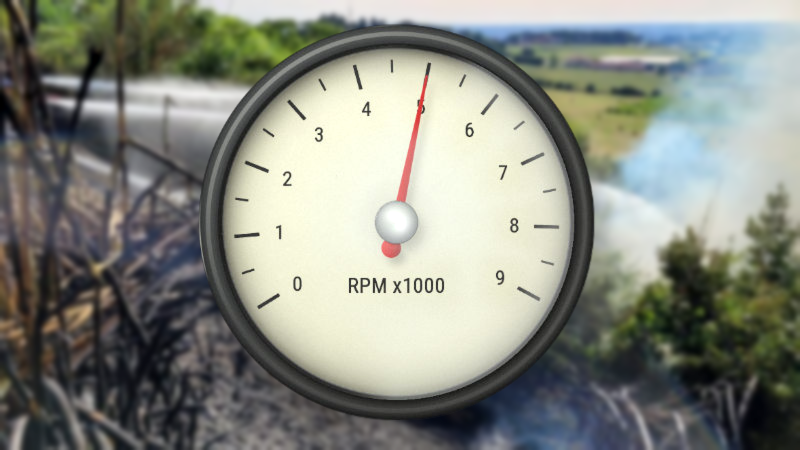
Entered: 5000 rpm
